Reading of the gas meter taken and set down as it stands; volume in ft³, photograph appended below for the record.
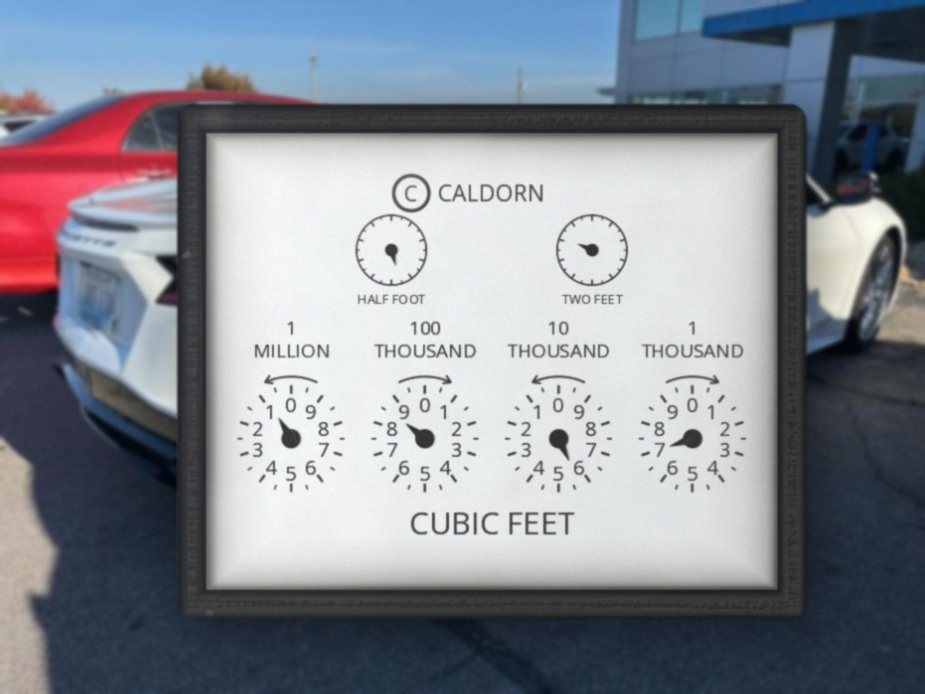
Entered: 85700 ft³
